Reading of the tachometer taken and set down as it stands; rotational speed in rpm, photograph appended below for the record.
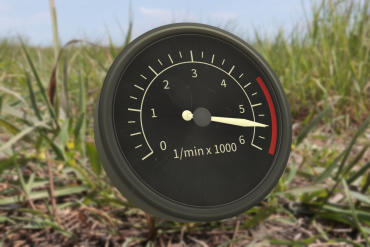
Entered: 5500 rpm
